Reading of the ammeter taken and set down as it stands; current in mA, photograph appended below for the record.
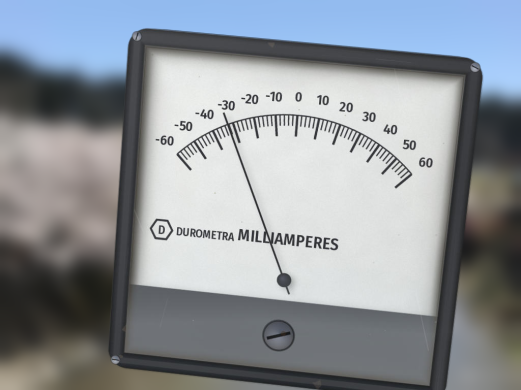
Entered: -32 mA
